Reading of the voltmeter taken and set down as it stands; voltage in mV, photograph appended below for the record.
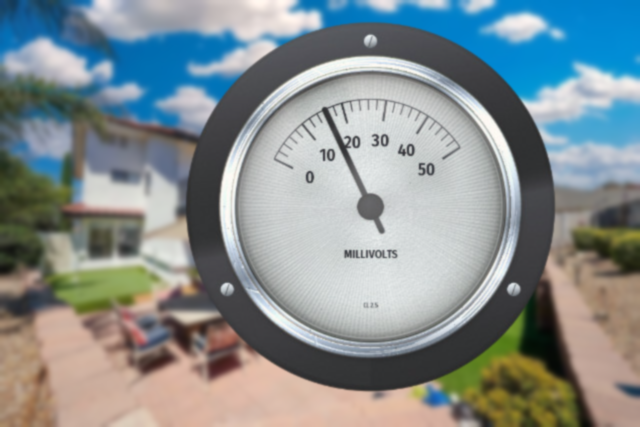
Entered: 16 mV
